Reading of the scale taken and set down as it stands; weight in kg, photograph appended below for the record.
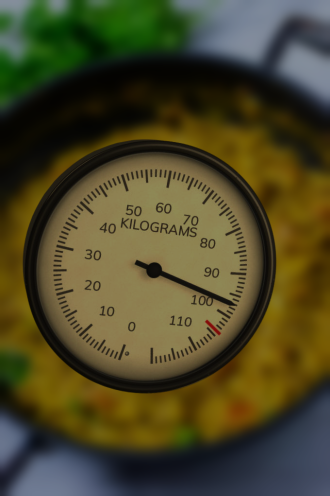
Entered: 97 kg
